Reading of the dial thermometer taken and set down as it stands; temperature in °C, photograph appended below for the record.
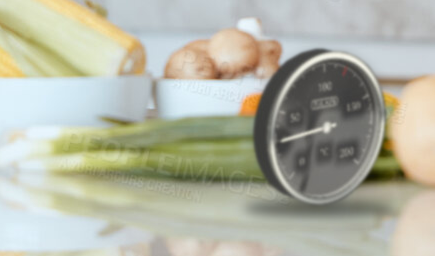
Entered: 30 °C
